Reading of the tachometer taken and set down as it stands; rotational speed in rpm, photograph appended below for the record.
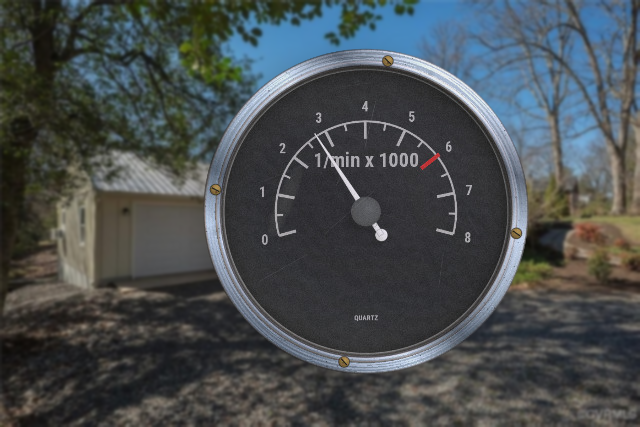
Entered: 2750 rpm
